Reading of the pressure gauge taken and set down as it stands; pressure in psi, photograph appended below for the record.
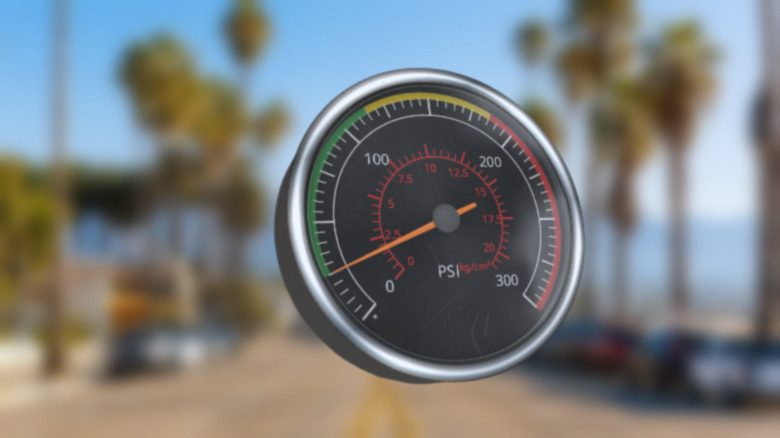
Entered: 25 psi
